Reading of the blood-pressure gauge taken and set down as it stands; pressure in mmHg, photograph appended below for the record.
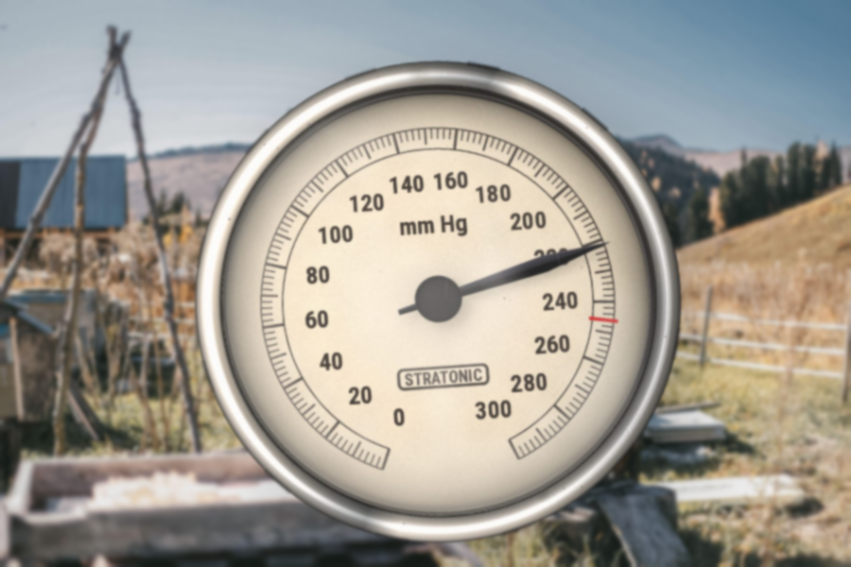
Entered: 222 mmHg
